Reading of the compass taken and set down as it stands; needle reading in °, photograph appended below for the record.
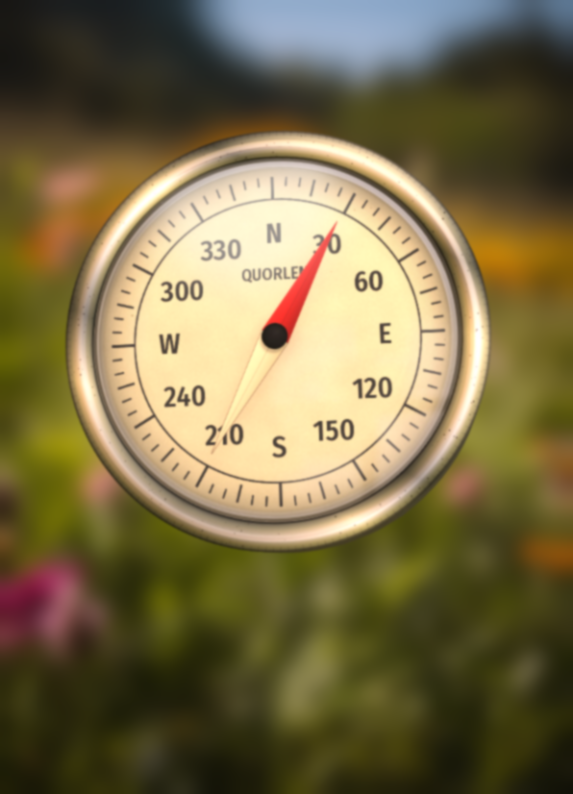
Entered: 30 °
